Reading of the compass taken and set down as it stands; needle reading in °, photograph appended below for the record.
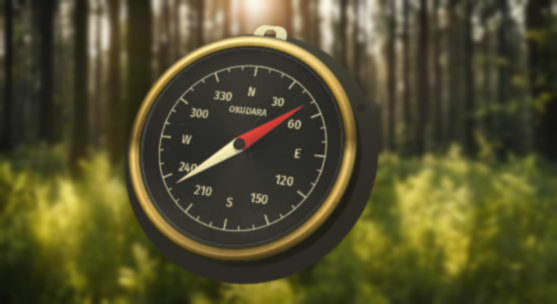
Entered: 50 °
